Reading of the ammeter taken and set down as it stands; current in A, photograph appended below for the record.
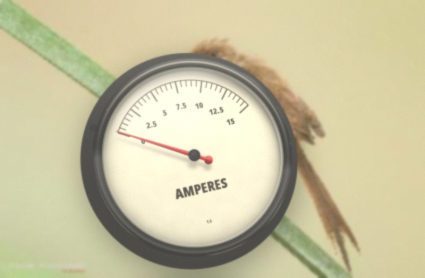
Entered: 0 A
